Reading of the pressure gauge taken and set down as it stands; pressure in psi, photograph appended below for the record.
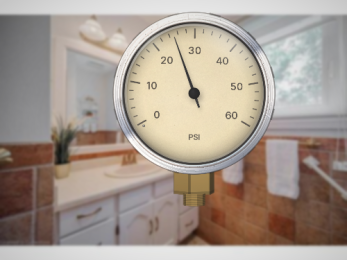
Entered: 25 psi
